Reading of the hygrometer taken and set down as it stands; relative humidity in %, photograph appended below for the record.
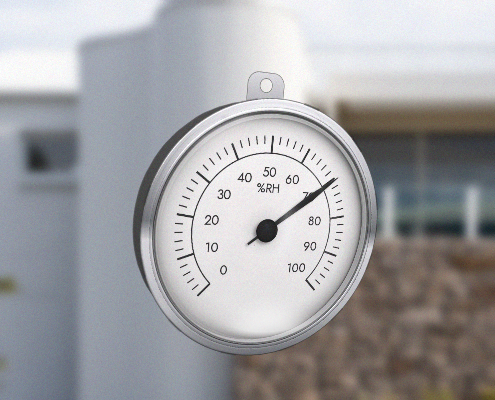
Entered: 70 %
